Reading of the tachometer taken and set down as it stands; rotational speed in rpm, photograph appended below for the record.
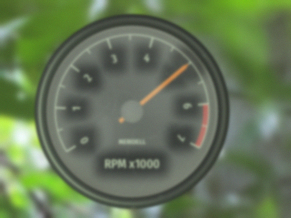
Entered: 5000 rpm
